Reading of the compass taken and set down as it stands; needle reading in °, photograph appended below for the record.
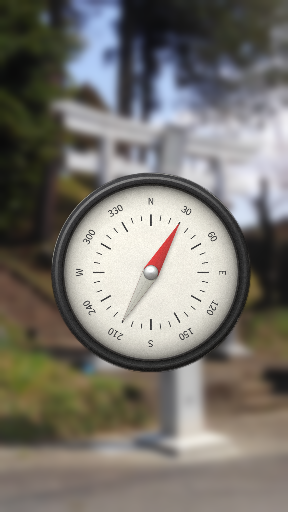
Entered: 30 °
